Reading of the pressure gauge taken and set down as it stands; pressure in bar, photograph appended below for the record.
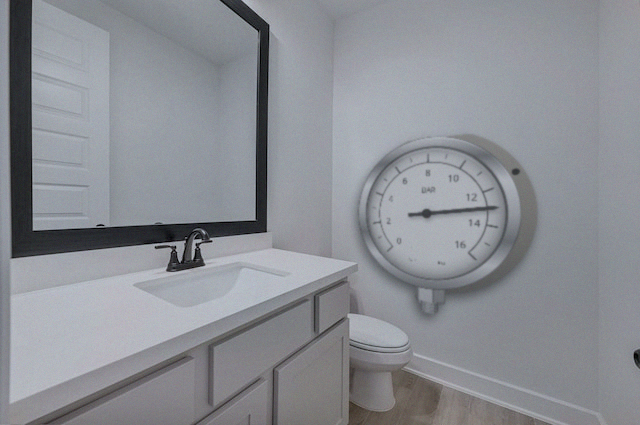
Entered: 13 bar
